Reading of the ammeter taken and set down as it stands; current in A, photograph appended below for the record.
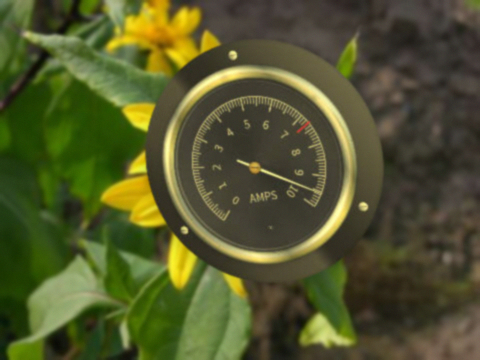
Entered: 9.5 A
